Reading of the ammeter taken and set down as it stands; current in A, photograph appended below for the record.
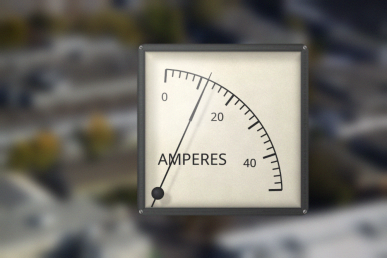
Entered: 12 A
